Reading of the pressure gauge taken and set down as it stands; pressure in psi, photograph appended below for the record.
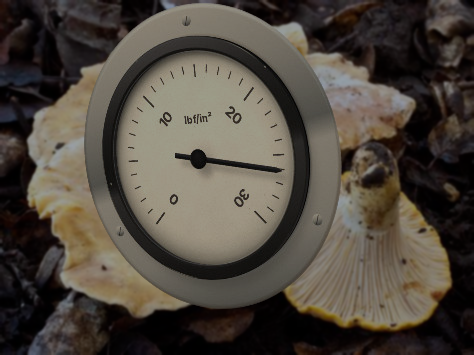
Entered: 26 psi
